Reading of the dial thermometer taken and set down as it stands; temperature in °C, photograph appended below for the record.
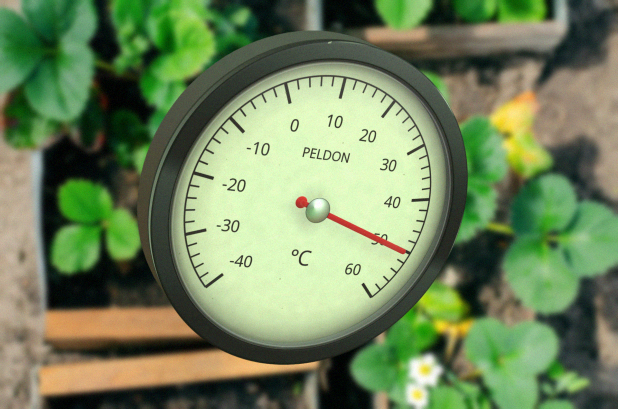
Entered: 50 °C
